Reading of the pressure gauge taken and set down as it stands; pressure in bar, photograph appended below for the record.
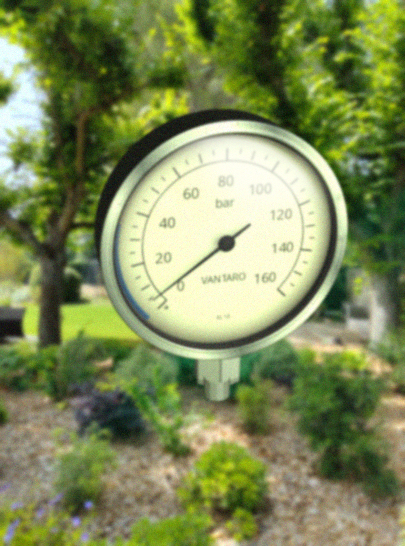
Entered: 5 bar
